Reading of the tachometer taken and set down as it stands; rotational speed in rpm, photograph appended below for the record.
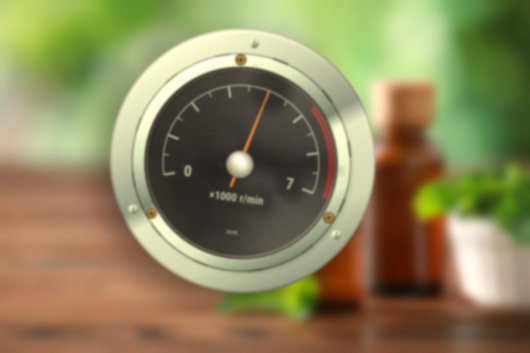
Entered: 4000 rpm
